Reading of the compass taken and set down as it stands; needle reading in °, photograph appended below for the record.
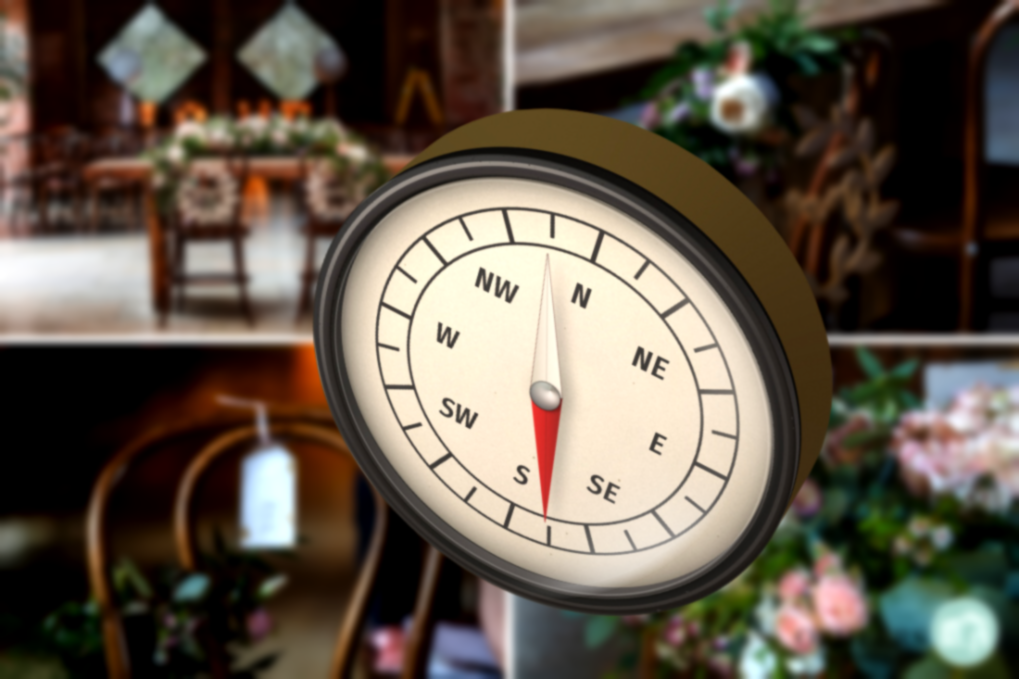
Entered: 165 °
